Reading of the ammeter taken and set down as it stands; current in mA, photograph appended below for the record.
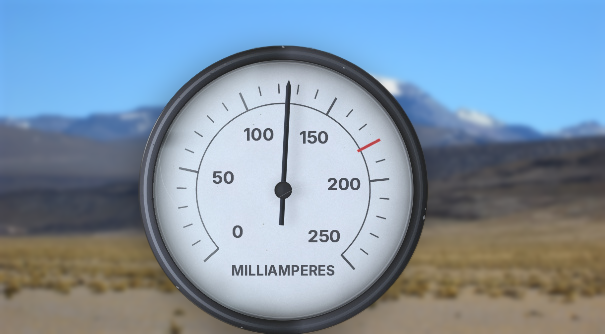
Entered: 125 mA
